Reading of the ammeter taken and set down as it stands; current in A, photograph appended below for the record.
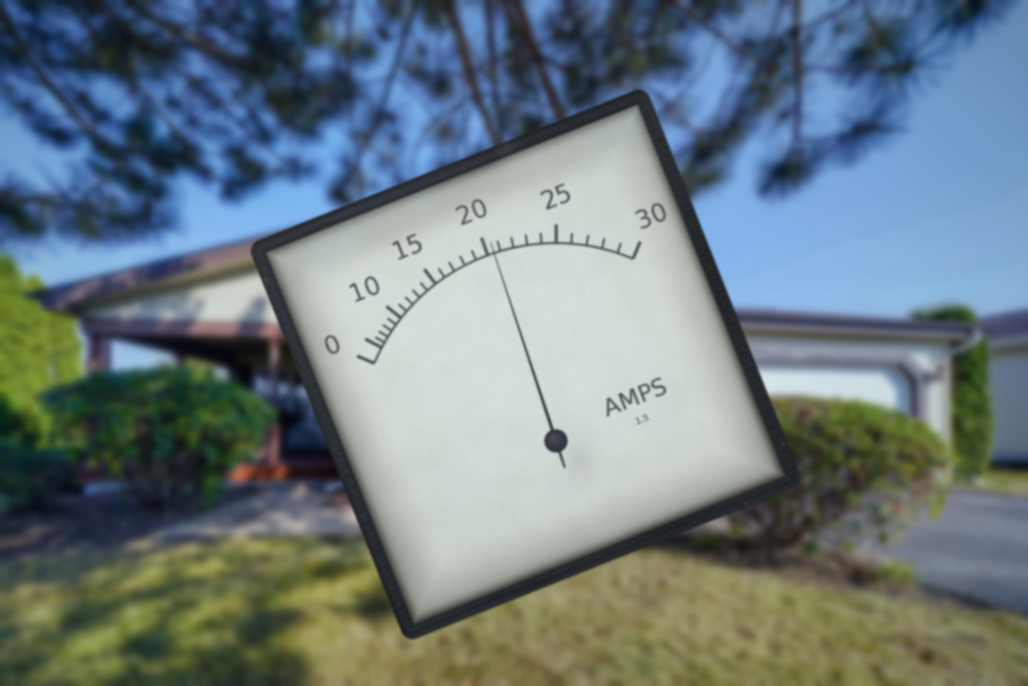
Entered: 20.5 A
